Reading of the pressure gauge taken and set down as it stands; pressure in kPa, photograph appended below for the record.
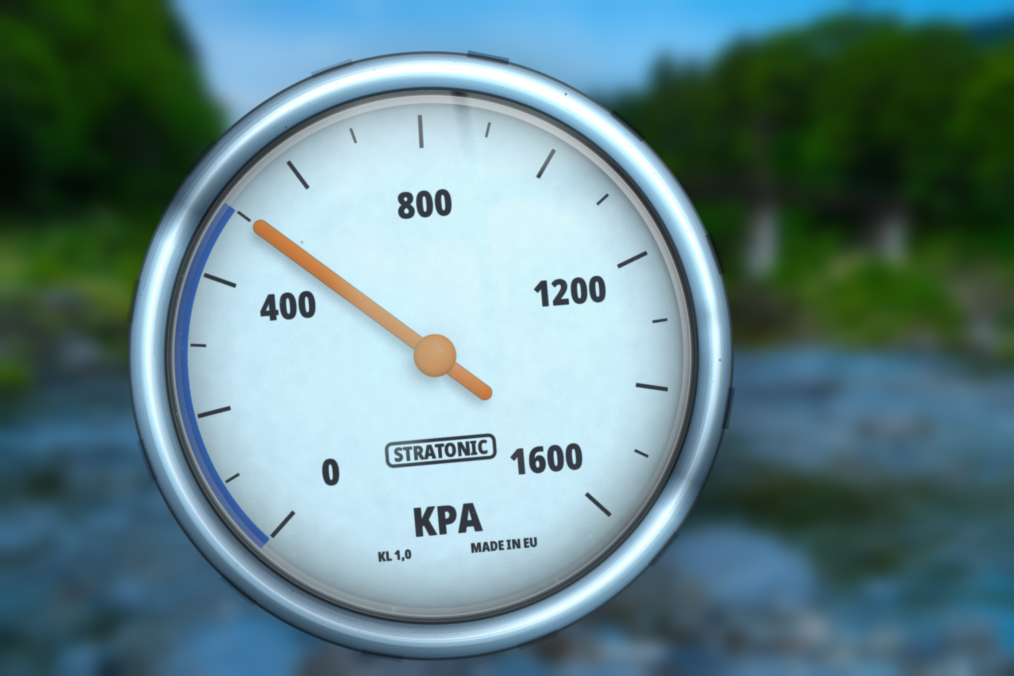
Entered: 500 kPa
